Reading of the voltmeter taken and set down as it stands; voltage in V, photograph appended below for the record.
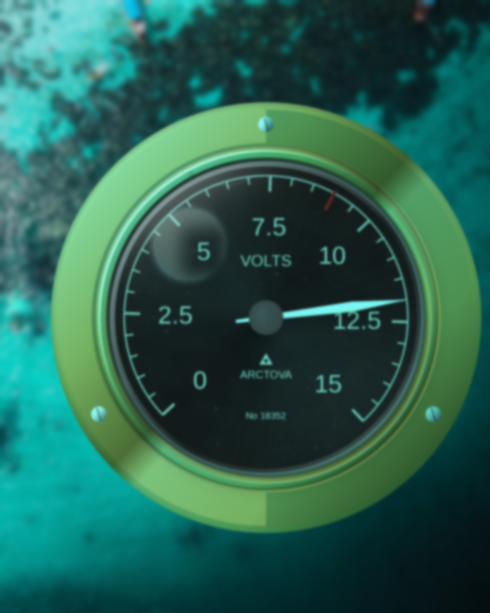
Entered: 12 V
